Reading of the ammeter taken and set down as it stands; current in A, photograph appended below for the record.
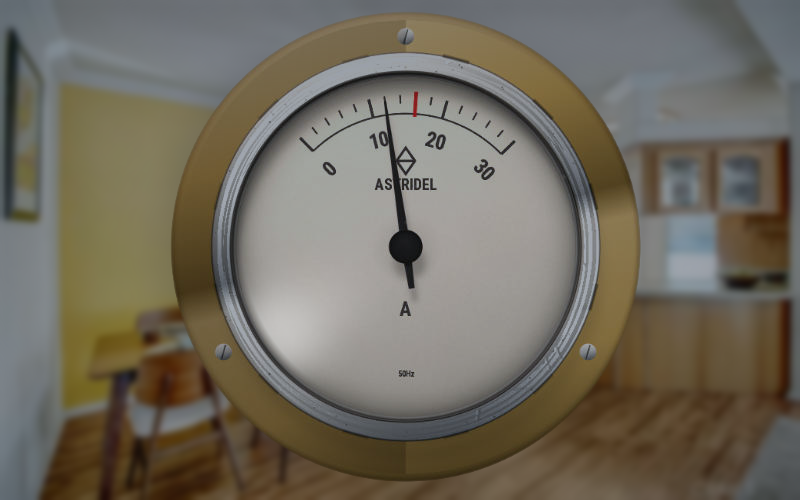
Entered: 12 A
